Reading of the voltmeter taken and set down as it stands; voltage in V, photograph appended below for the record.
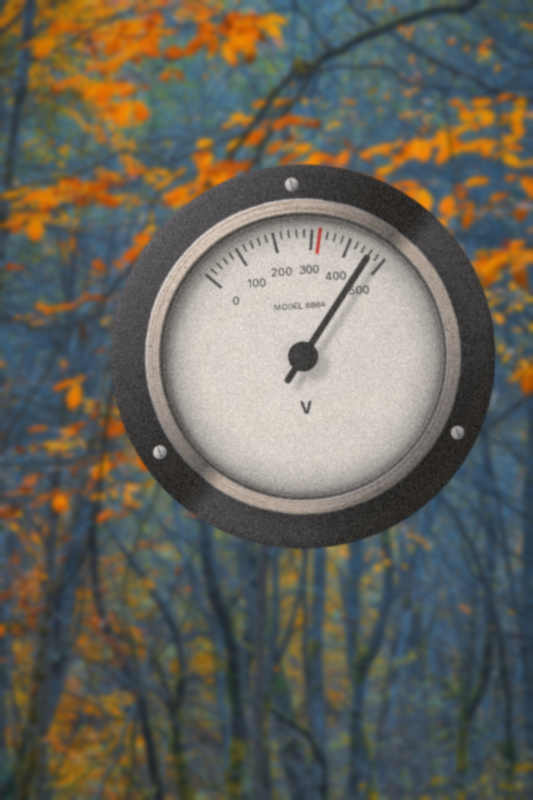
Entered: 460 V
